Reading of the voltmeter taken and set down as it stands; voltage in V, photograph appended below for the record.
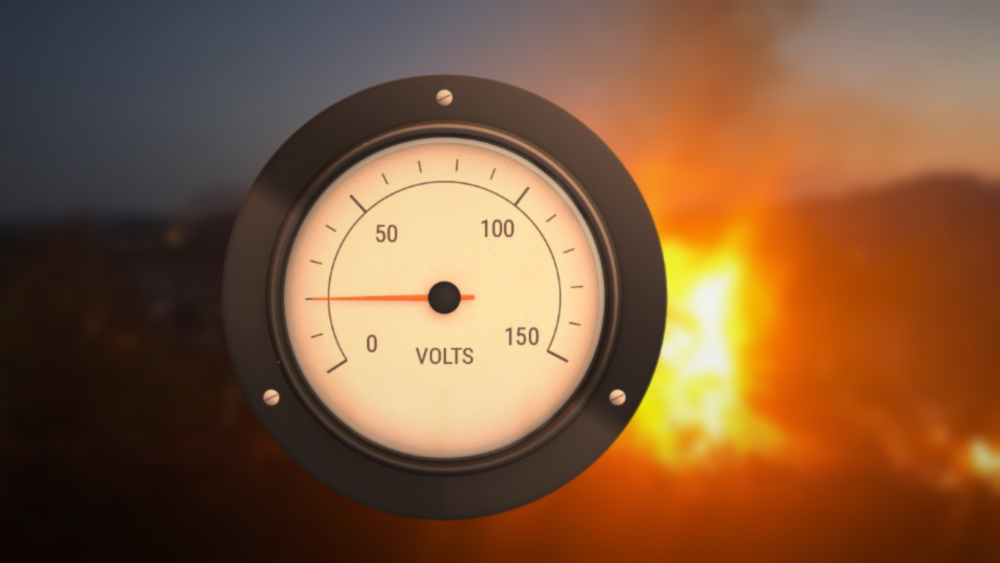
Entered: 20 V
